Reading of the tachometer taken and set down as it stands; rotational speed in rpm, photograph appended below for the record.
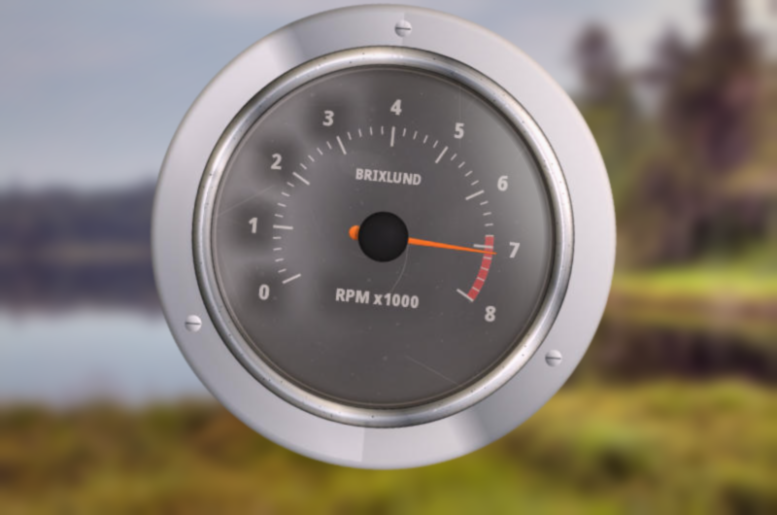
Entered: 7100 rpm
